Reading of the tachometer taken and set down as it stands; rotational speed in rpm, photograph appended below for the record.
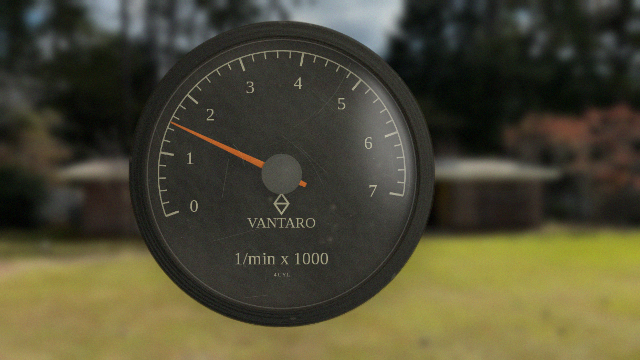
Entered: 1500 rpm
